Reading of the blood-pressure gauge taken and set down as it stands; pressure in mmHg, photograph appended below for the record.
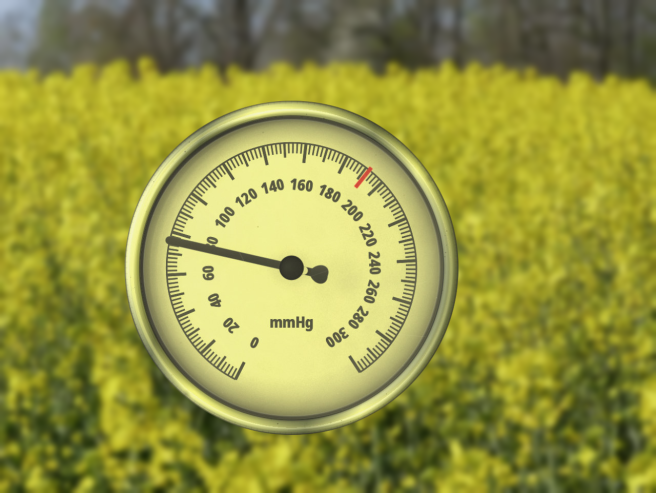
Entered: 76 mmHg
